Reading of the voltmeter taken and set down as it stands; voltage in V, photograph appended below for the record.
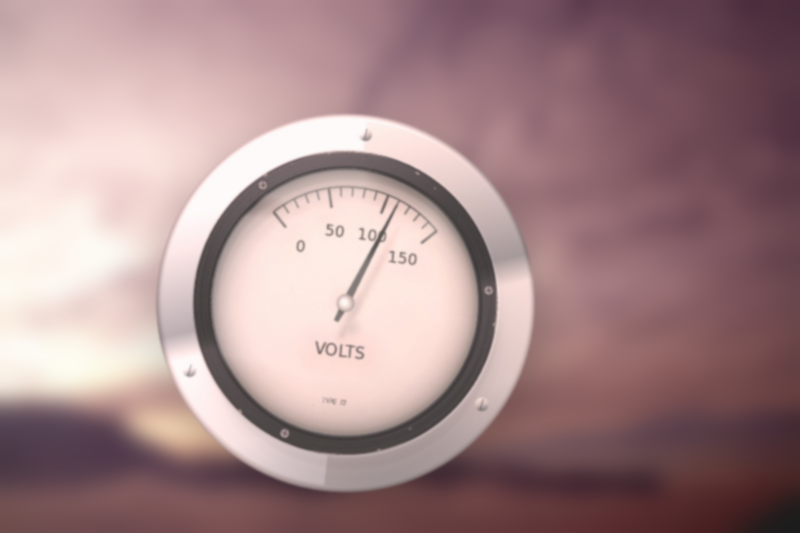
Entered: 110 V
